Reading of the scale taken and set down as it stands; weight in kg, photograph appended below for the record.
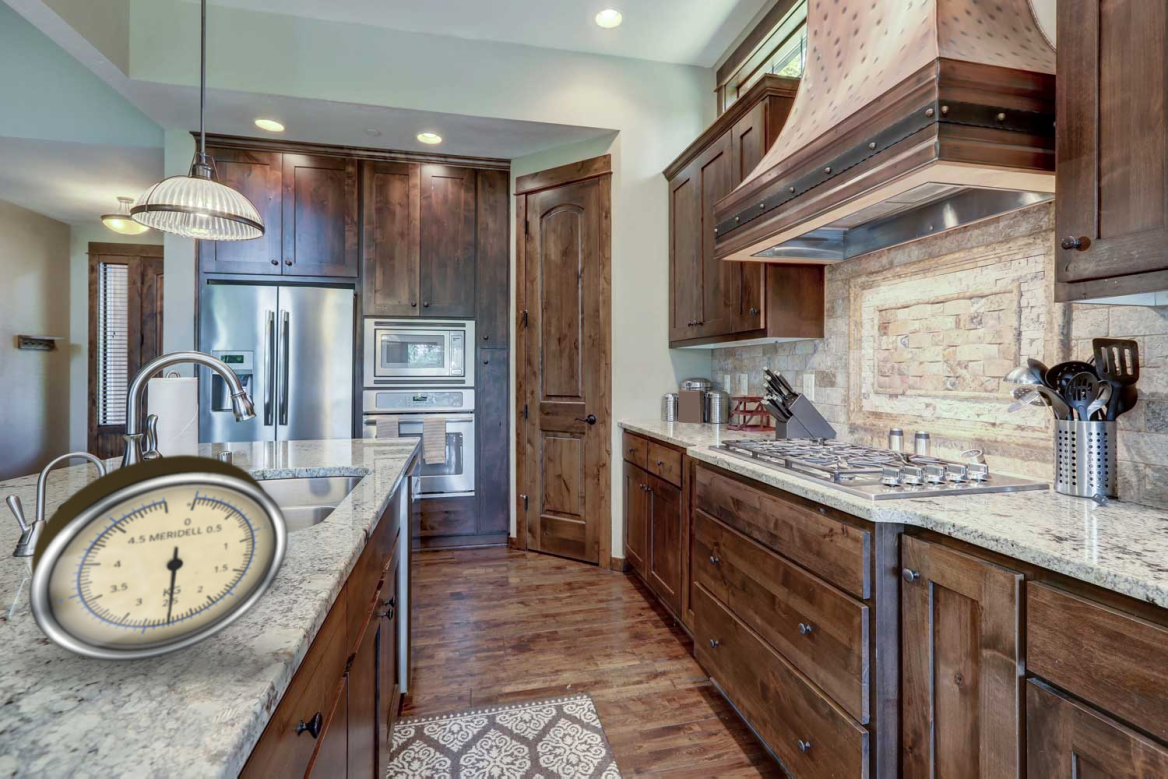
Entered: 2.5 kg
